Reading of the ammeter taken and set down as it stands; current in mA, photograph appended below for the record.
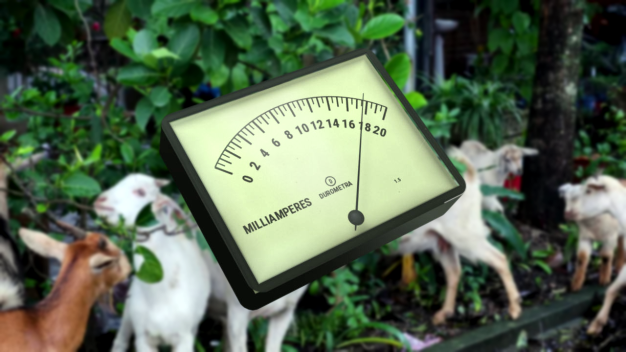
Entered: 17.5 mA
